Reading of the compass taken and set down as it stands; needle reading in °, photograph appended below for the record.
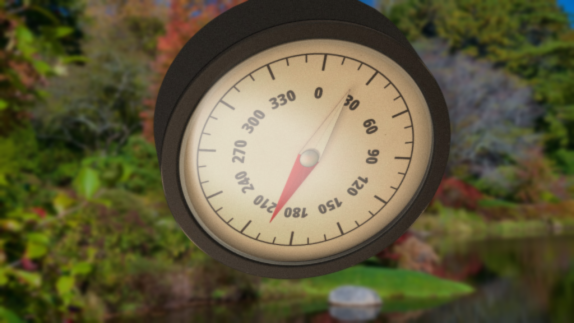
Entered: 200 °
